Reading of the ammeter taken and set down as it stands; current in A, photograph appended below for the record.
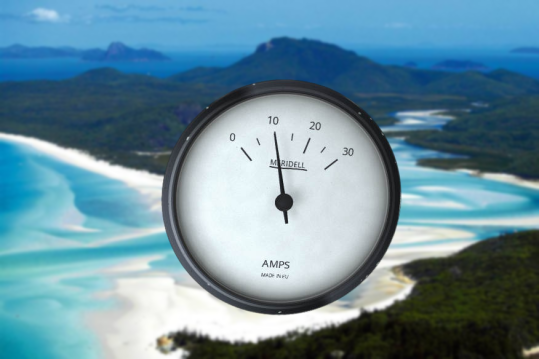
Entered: 10 A
